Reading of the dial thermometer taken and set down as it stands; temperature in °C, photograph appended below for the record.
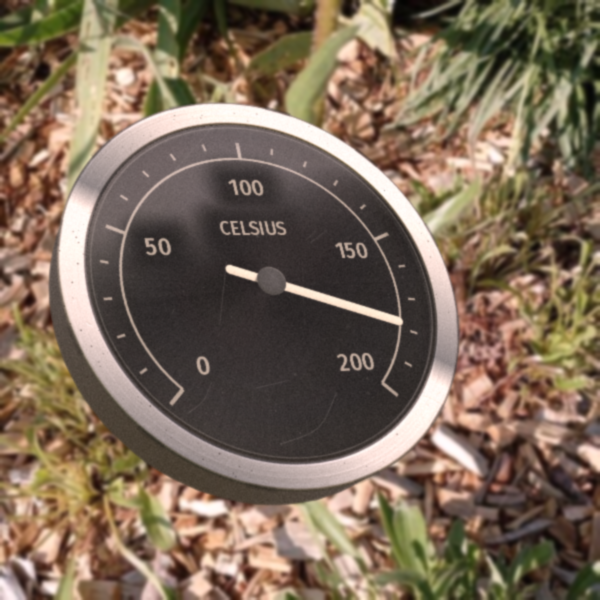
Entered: 180 °C
